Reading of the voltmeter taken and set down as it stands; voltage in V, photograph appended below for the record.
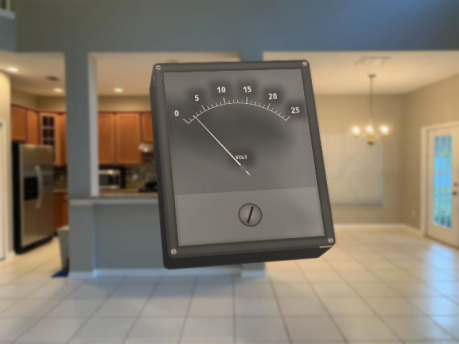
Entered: 2 V
